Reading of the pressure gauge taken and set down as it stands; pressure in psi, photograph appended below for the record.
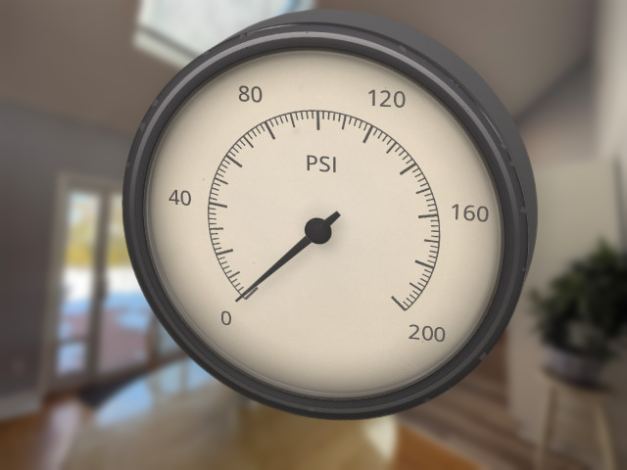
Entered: 2 psi
